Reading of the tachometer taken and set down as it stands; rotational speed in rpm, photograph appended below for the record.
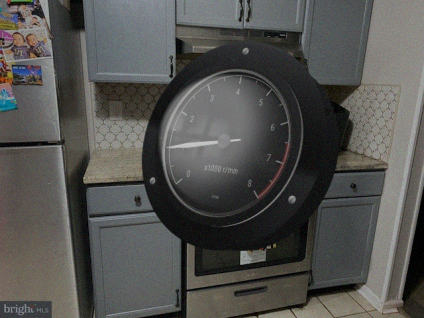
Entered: 1000 rpm
